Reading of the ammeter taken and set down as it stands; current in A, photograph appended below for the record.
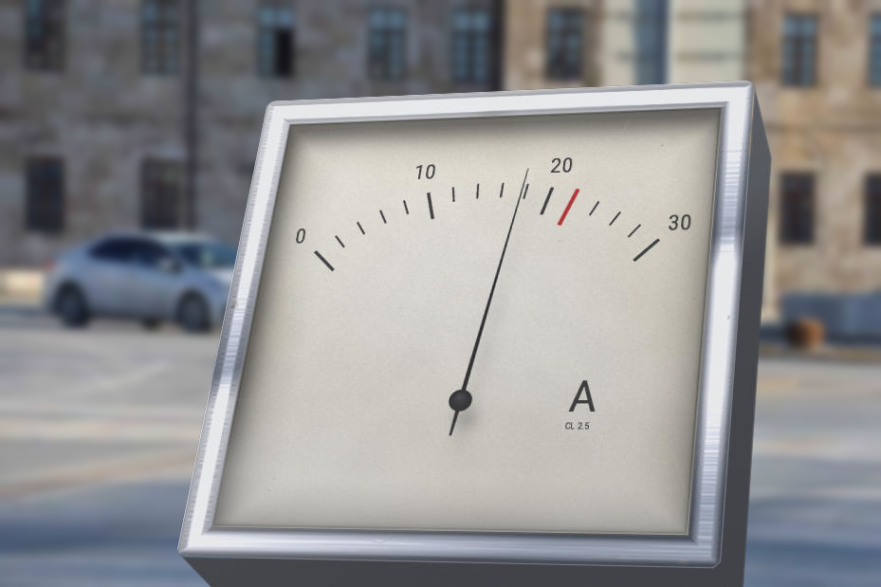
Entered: 18 A
